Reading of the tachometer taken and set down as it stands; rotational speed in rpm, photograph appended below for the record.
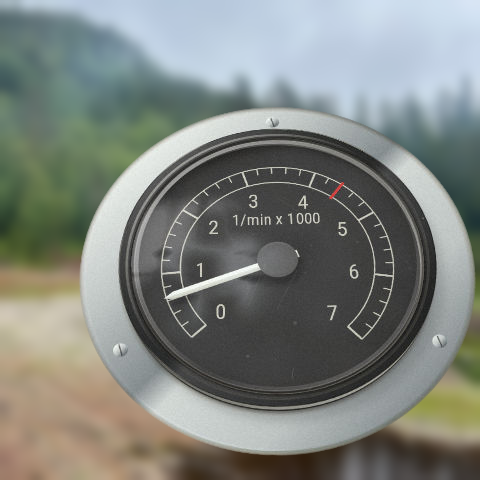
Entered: 600 rpm
